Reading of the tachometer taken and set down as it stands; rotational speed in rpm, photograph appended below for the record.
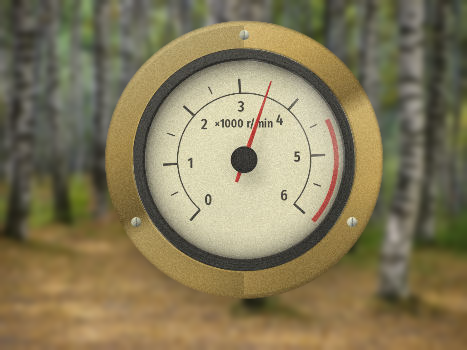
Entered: 3500 rpm
